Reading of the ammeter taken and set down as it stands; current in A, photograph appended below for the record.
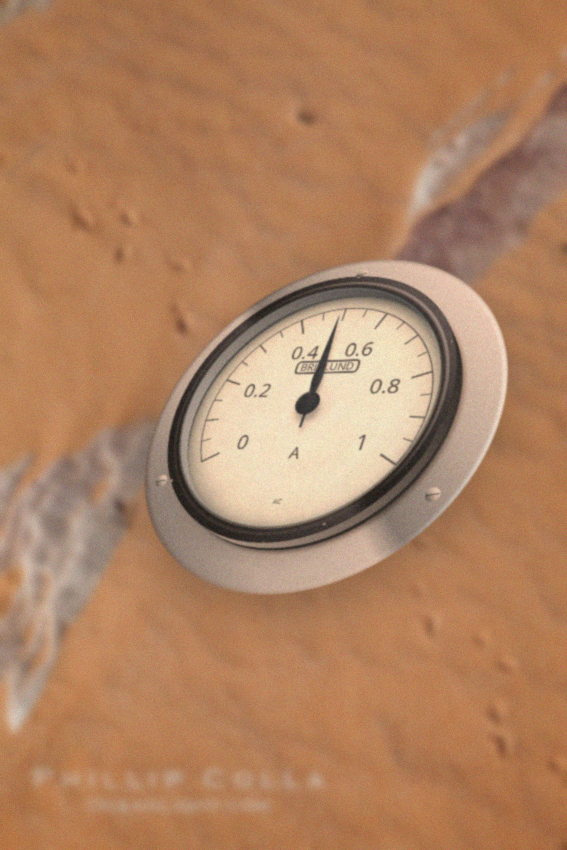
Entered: 0.5 A
